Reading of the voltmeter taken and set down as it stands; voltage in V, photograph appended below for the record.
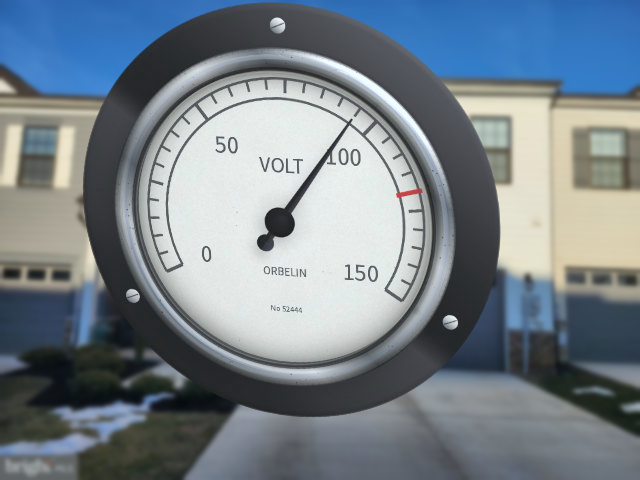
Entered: 95 V
